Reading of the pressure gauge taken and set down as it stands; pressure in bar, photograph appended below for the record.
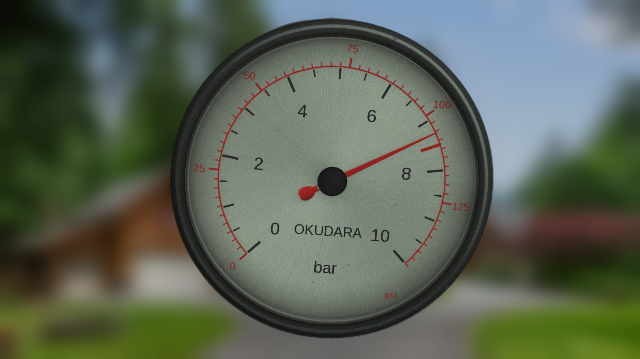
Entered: 7.25 bar
